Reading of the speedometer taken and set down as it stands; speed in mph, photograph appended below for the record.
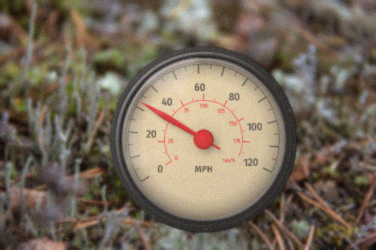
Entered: 32.5 mph
